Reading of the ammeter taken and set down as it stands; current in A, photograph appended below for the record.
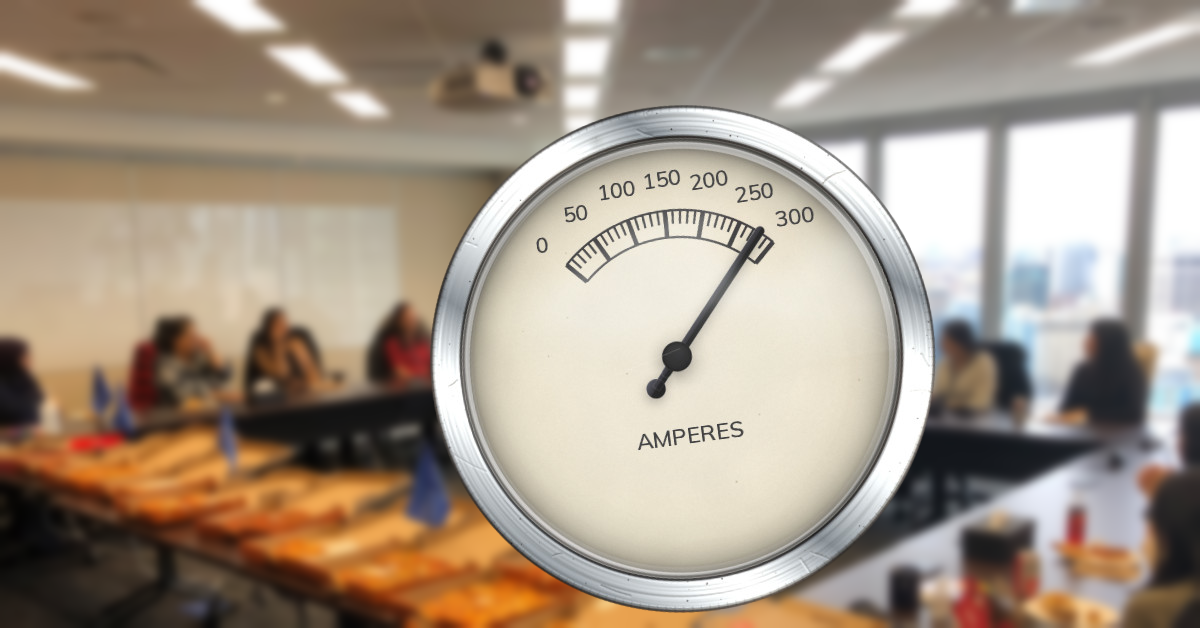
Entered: 280 A
